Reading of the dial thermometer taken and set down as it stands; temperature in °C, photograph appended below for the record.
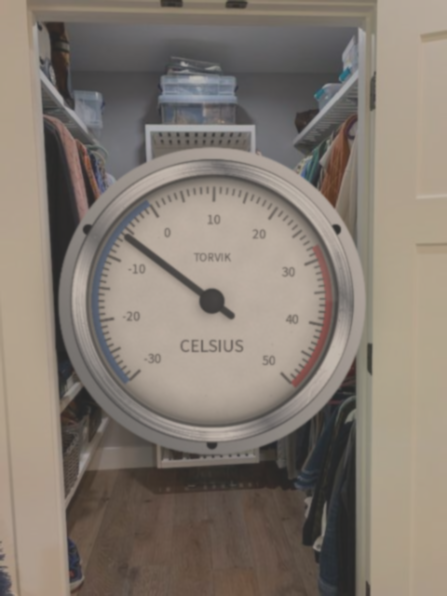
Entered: -6 °C
